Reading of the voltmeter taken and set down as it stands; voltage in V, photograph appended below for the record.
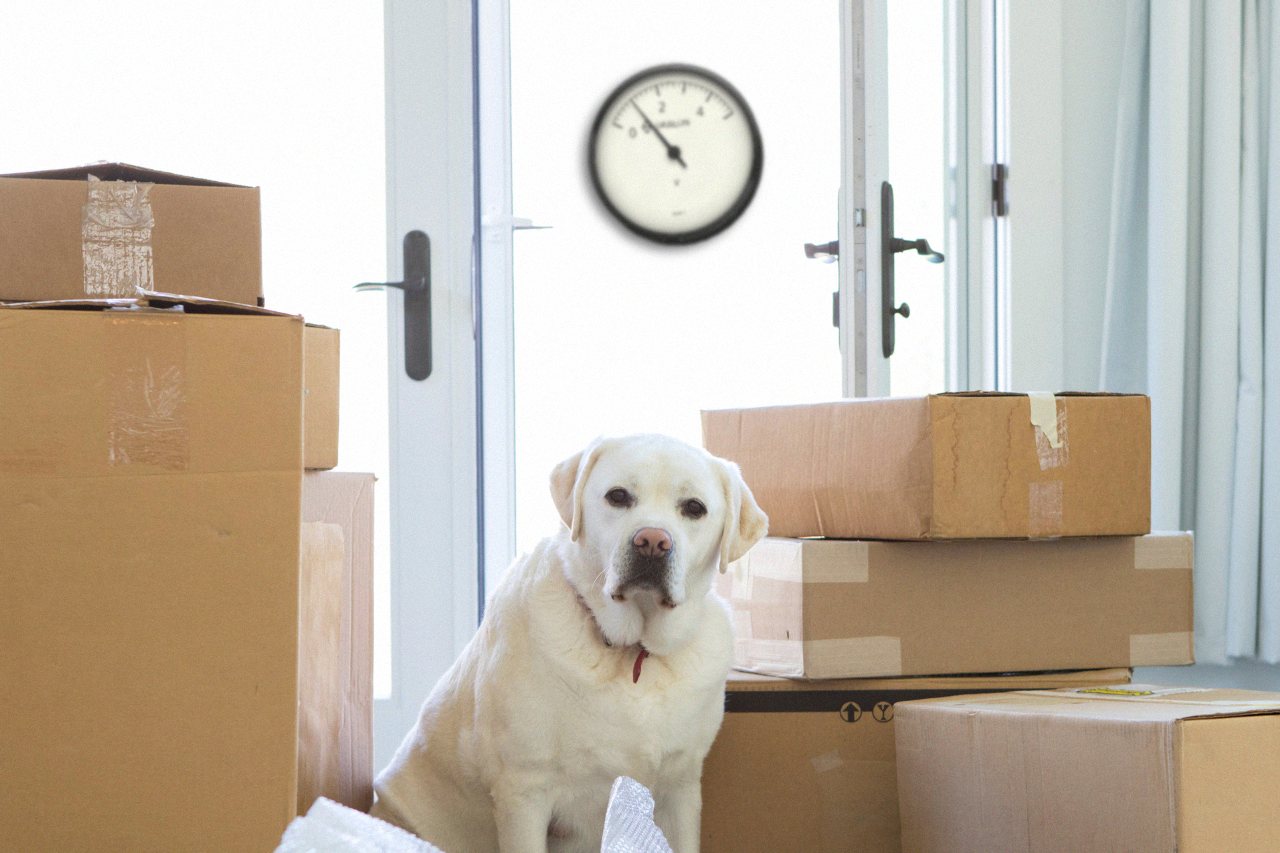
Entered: 1 V
